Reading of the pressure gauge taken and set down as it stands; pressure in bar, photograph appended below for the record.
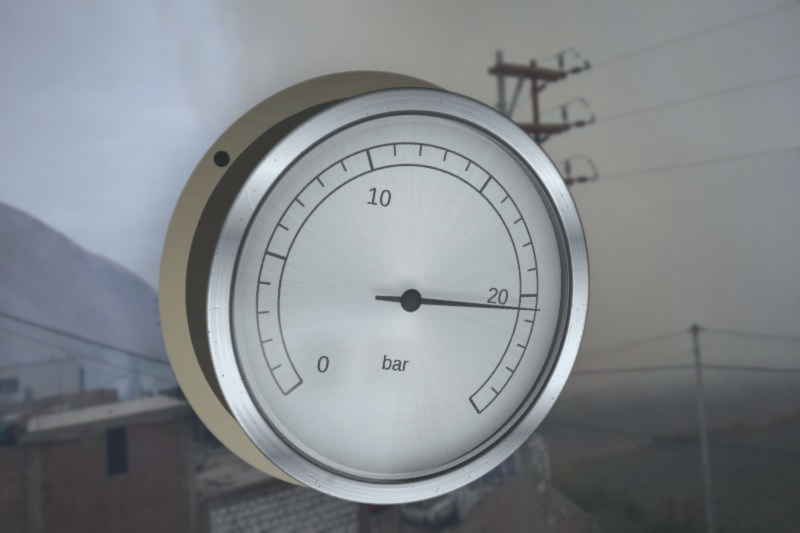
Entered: 20.5 bar
